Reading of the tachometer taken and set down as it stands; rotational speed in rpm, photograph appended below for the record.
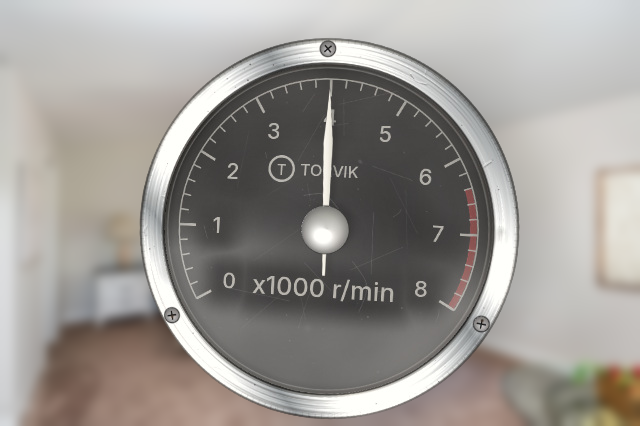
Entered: 4000 rpm
